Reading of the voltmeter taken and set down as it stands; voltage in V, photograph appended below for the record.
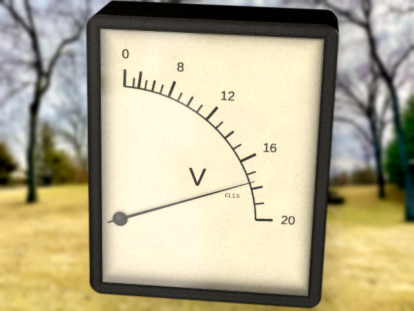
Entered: 17.5 V
